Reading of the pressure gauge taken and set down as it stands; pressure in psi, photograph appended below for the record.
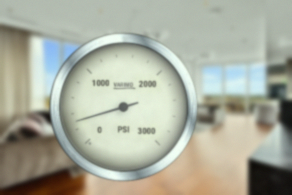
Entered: 300 psi
